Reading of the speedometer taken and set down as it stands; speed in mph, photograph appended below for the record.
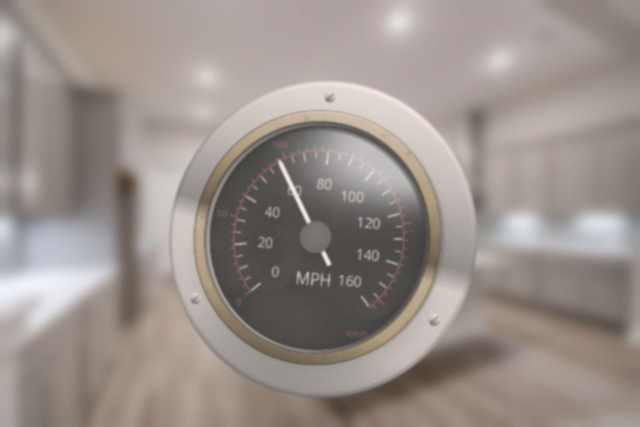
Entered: 60 mph
